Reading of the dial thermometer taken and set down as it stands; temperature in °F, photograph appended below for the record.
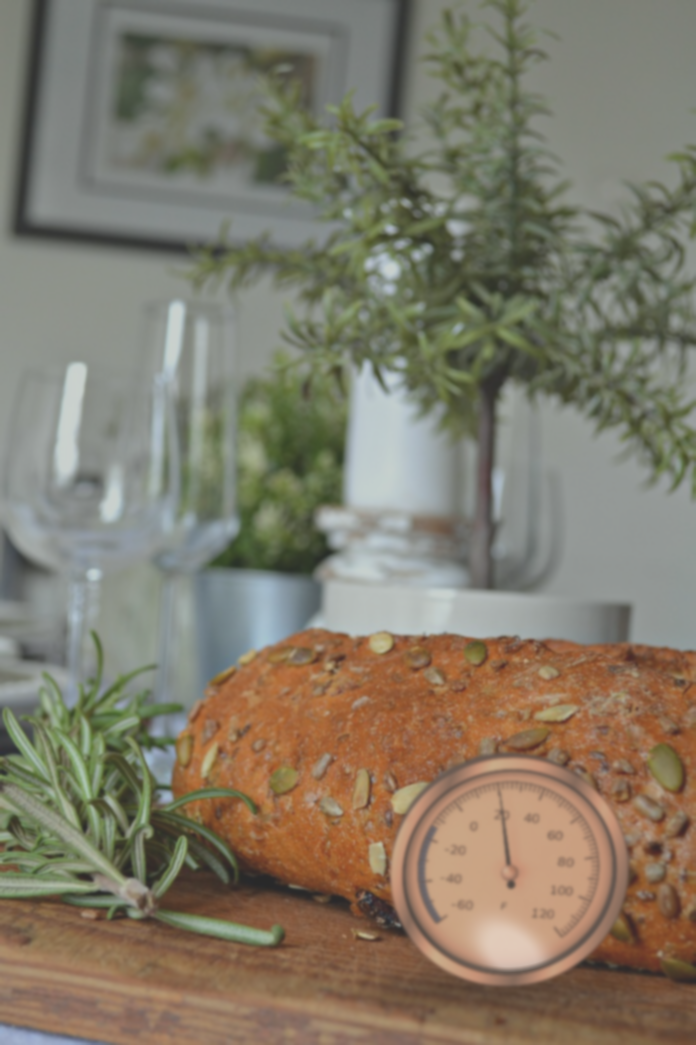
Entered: 20 °F
